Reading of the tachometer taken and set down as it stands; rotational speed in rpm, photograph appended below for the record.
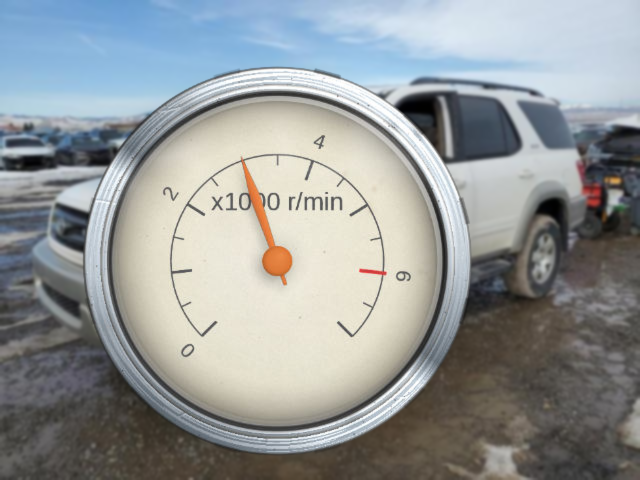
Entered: 3000 rpm
